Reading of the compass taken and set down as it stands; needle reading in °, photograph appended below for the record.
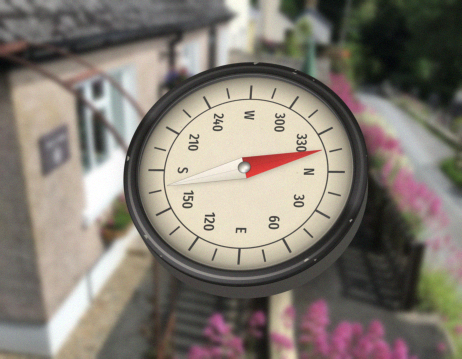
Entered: 345 °
